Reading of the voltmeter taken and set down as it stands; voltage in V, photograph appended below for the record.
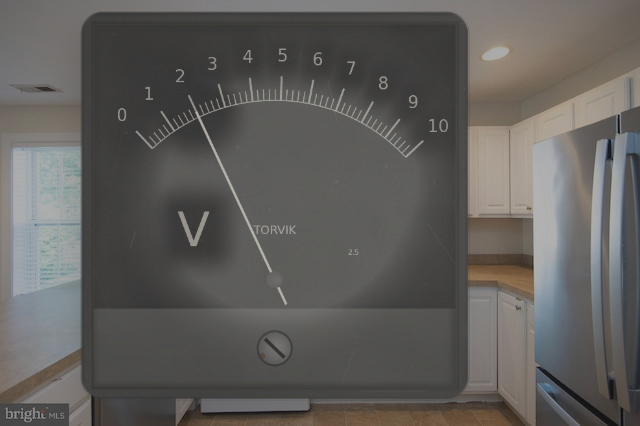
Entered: 2 V
